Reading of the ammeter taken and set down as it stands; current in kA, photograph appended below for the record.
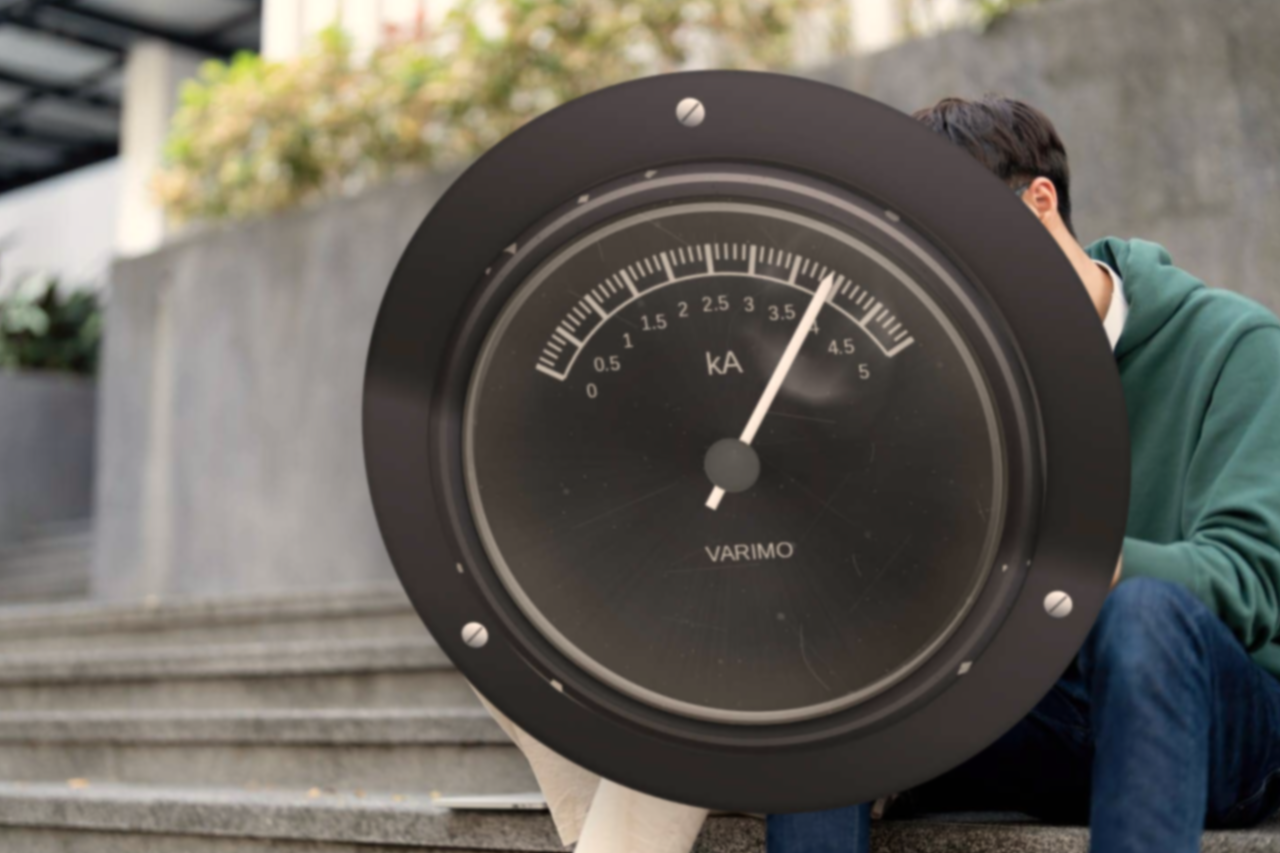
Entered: 3.9 kA
